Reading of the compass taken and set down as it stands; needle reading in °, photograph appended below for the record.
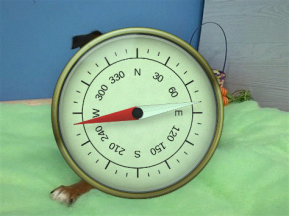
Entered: 260 °
